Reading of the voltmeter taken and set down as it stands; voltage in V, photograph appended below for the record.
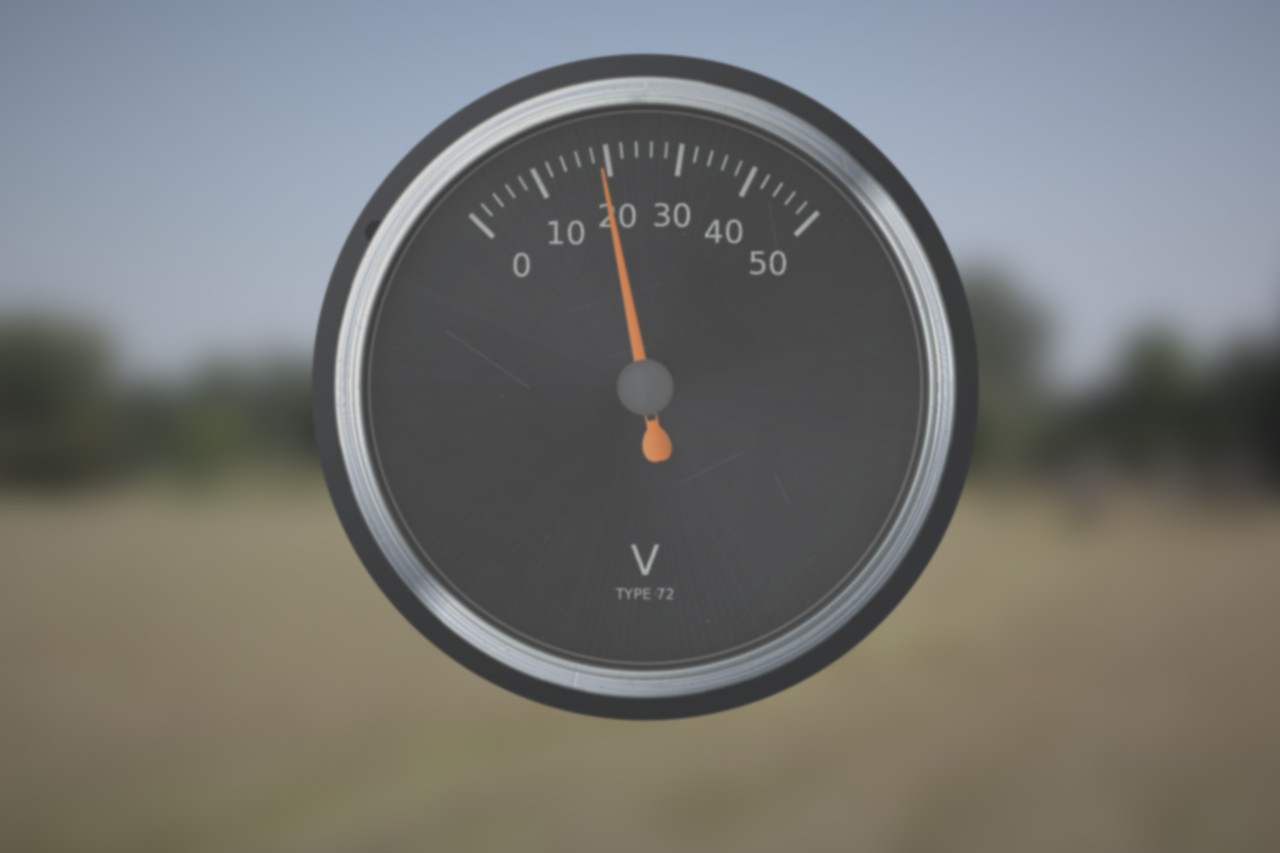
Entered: 19 V
